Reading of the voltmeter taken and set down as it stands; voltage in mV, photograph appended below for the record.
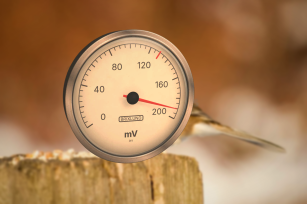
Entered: 190 mV
